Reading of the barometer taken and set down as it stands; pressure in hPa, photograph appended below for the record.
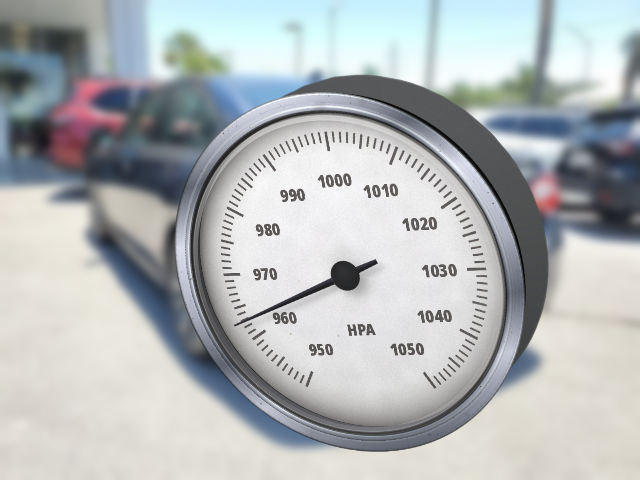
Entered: 963 hPa
